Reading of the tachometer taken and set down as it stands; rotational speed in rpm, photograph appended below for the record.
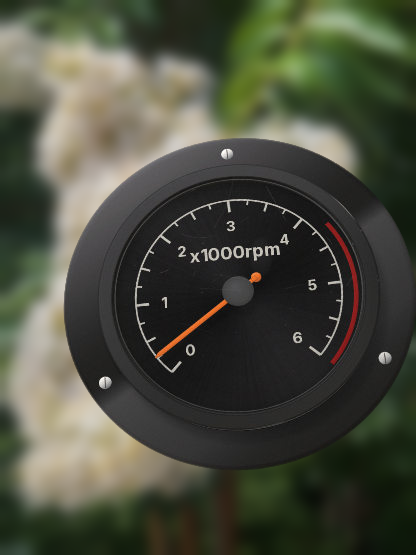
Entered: 250 rpm
